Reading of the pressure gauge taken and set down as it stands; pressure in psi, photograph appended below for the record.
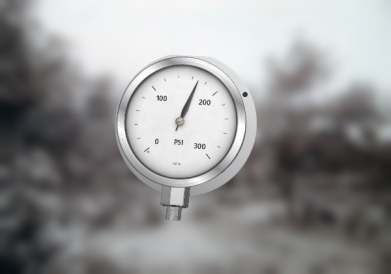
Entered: 170 psi
